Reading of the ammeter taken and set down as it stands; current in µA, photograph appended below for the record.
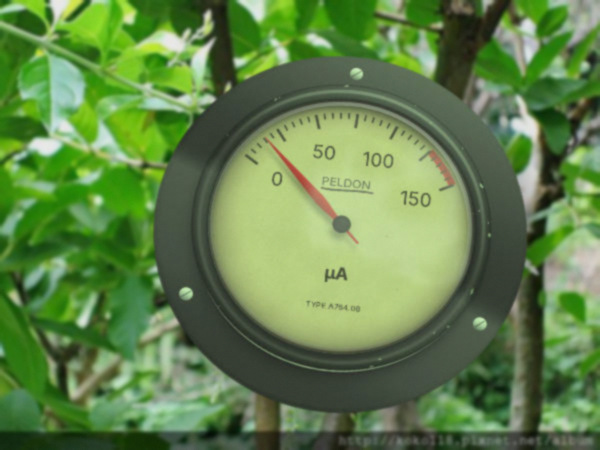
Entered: 15 µA
